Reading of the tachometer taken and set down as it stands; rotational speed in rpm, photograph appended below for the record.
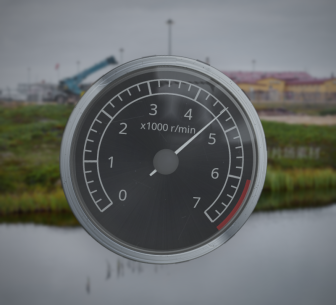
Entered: 4600 rpm
